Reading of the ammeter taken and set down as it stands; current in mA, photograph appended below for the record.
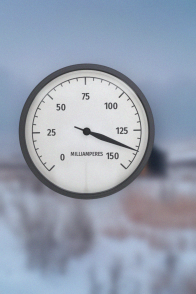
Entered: 137.5 mA
